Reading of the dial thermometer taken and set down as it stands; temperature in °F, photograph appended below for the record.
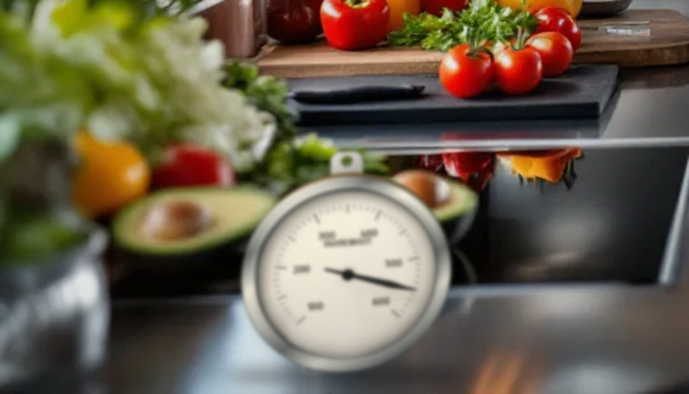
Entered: 550 °F
